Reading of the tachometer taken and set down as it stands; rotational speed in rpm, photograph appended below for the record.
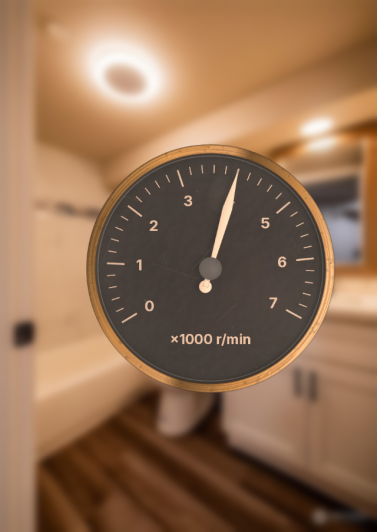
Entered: 4000 rpm
